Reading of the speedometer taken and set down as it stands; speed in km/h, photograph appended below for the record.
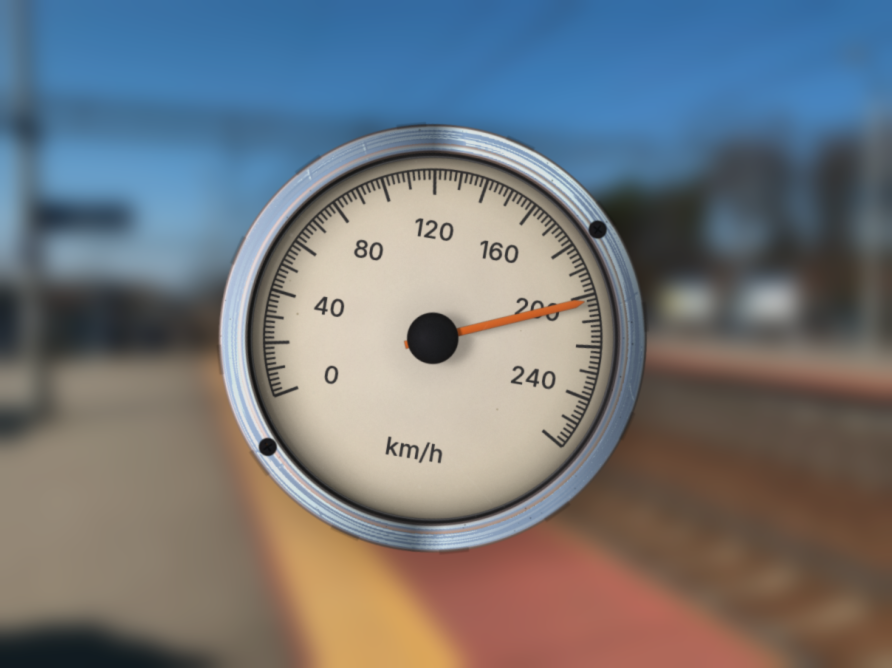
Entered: 202 km/h
